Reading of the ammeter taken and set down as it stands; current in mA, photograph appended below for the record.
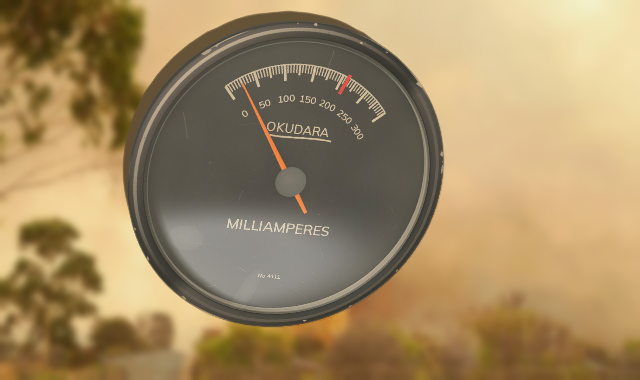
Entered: 25 mA
